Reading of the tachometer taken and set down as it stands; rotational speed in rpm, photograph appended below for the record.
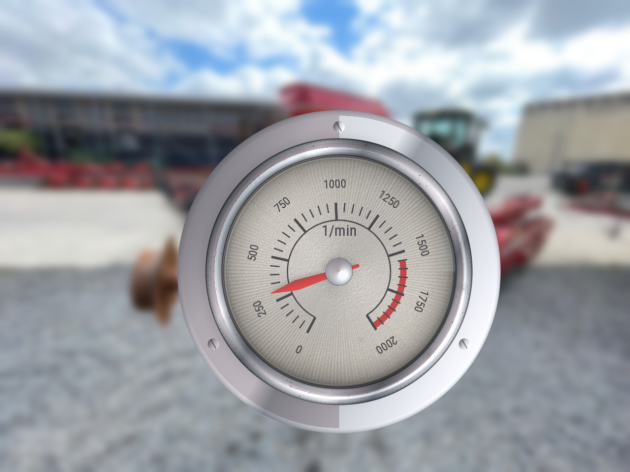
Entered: 300 rpm
